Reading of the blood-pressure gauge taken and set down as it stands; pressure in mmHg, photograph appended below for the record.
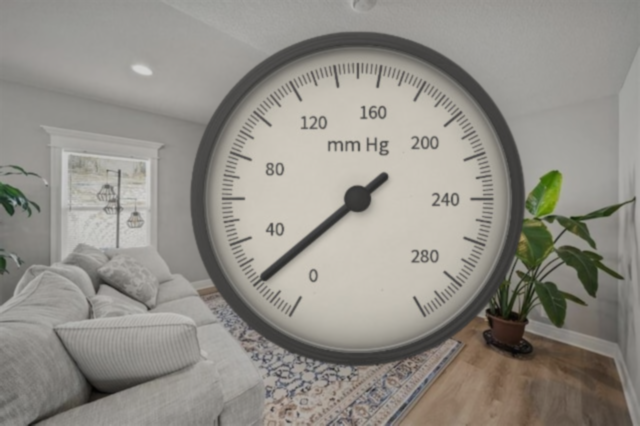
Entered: 20 mmHg
